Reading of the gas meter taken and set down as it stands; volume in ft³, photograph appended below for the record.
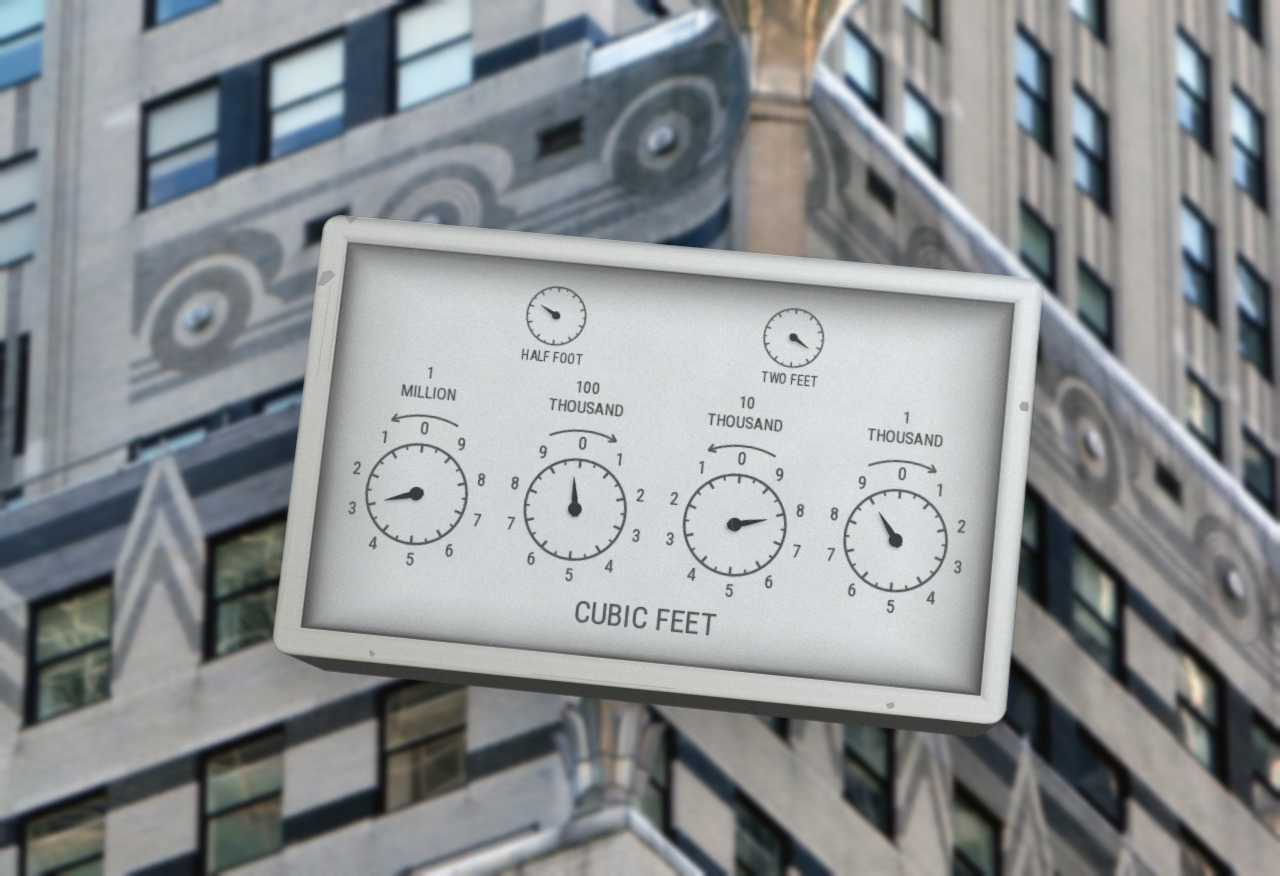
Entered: 297900 ft³
